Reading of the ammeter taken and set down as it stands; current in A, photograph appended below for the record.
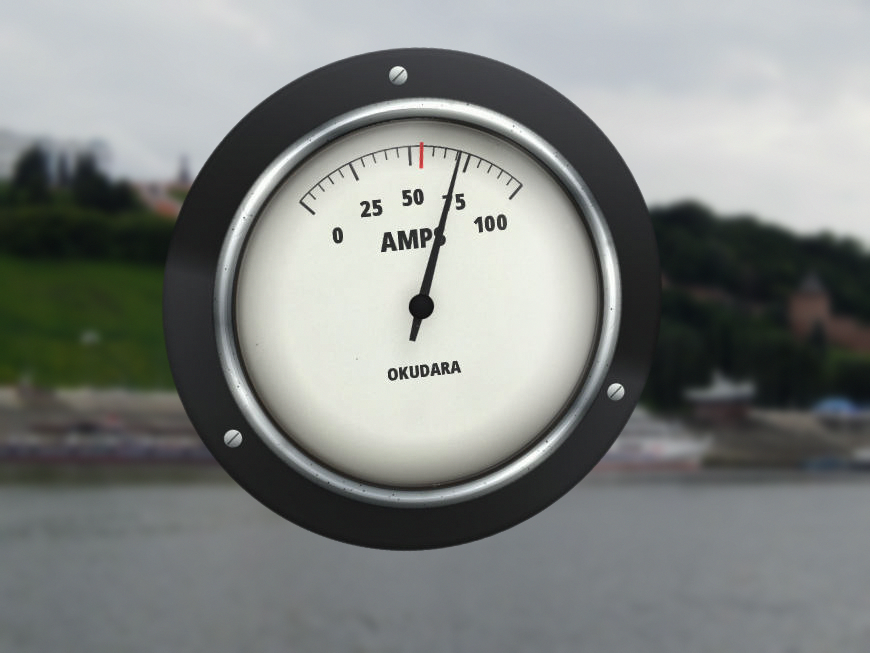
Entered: 70 A
